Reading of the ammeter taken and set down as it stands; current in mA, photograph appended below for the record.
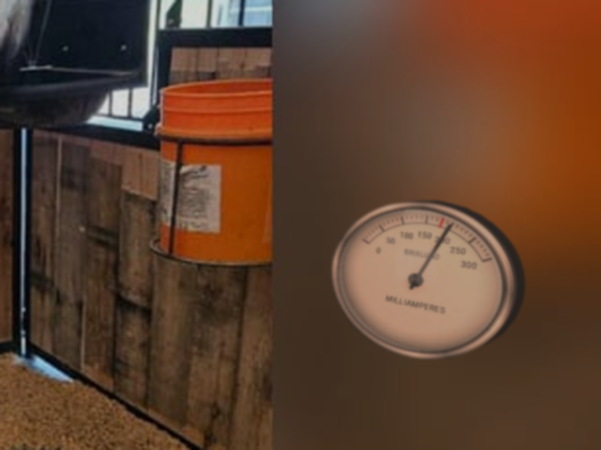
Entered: 200 mA
